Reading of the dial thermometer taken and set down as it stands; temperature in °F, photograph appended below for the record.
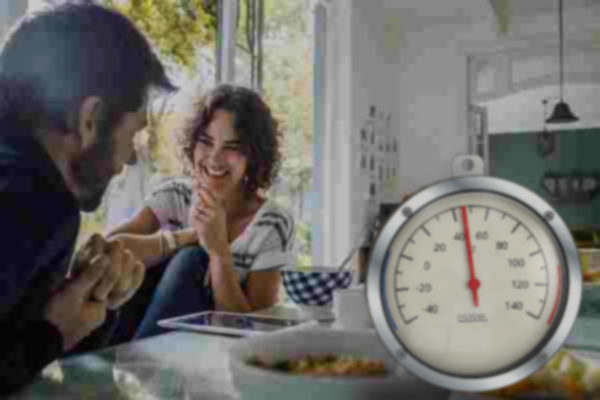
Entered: 45 °F
